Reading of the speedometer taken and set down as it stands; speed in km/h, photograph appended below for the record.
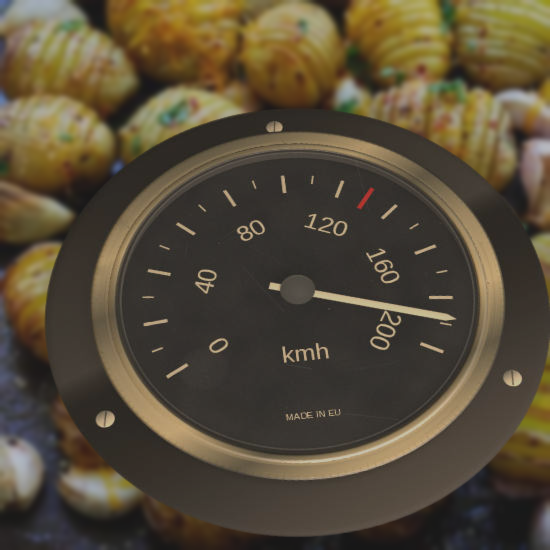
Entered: 190 km/h
